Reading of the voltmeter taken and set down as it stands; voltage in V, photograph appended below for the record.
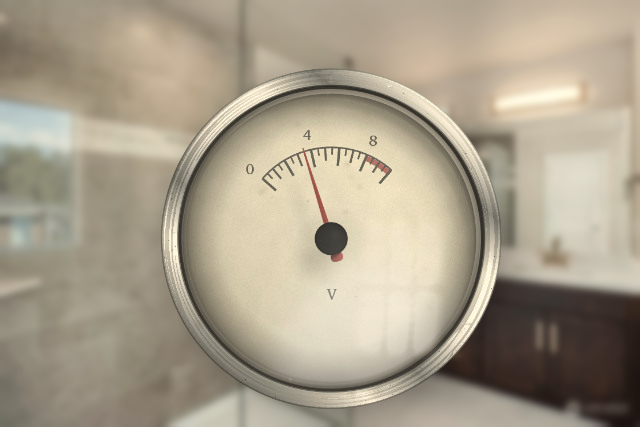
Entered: 3.5 V
